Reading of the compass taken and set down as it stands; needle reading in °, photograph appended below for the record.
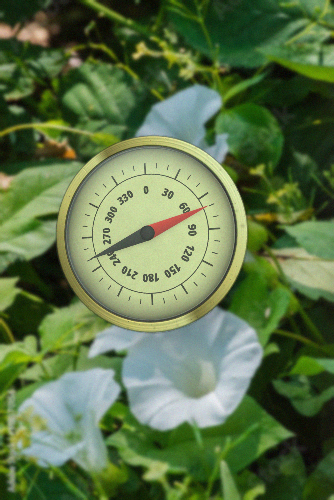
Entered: 70 °
